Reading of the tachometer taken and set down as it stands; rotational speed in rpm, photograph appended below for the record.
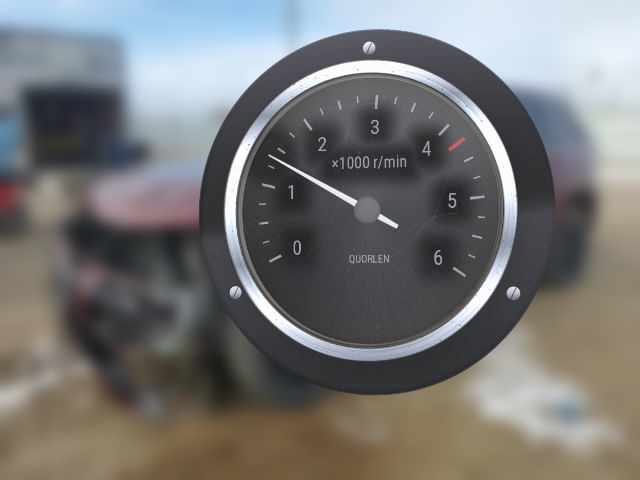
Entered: 1375 rpm
